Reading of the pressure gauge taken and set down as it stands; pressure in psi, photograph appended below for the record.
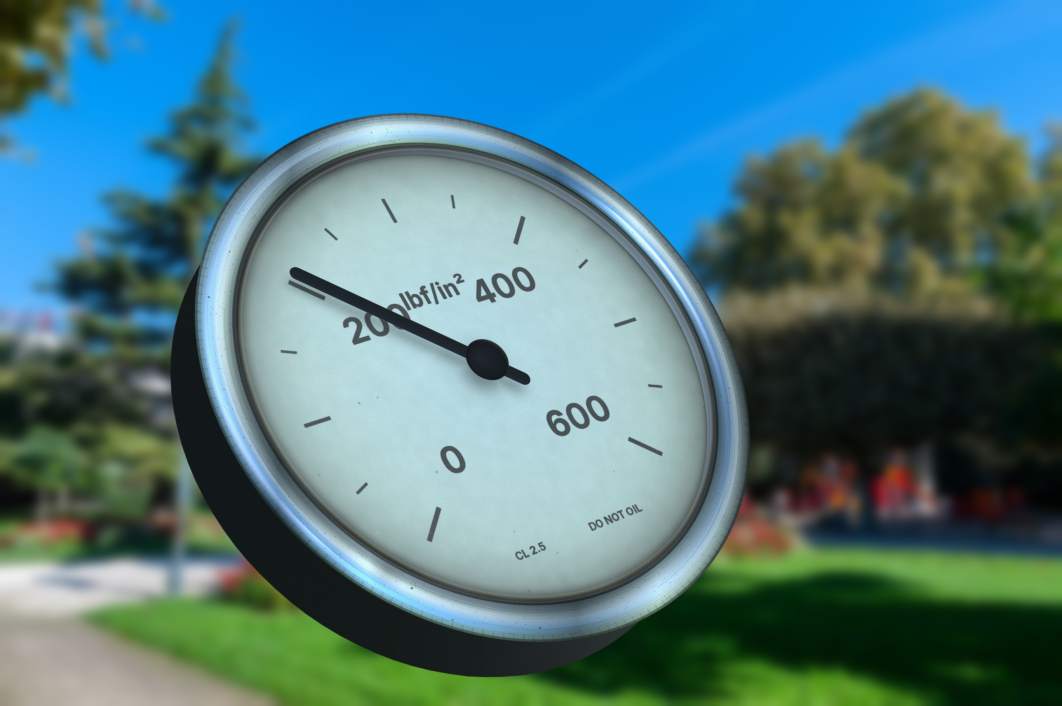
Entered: 200 psi
